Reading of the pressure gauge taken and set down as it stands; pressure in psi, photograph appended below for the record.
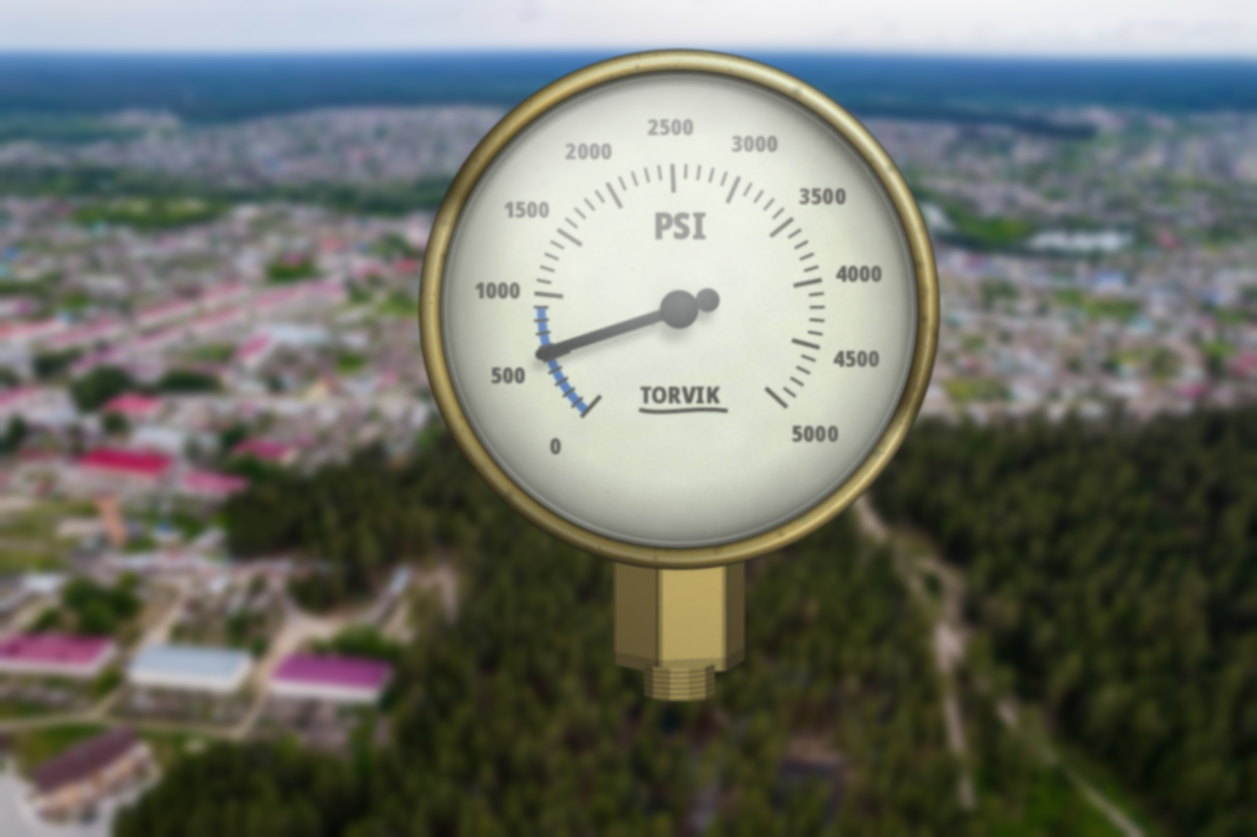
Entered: 550 psi
